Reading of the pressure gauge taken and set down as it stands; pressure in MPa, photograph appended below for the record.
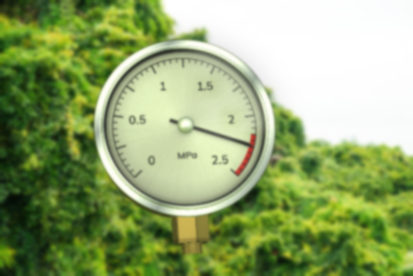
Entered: 2.25 MPa
